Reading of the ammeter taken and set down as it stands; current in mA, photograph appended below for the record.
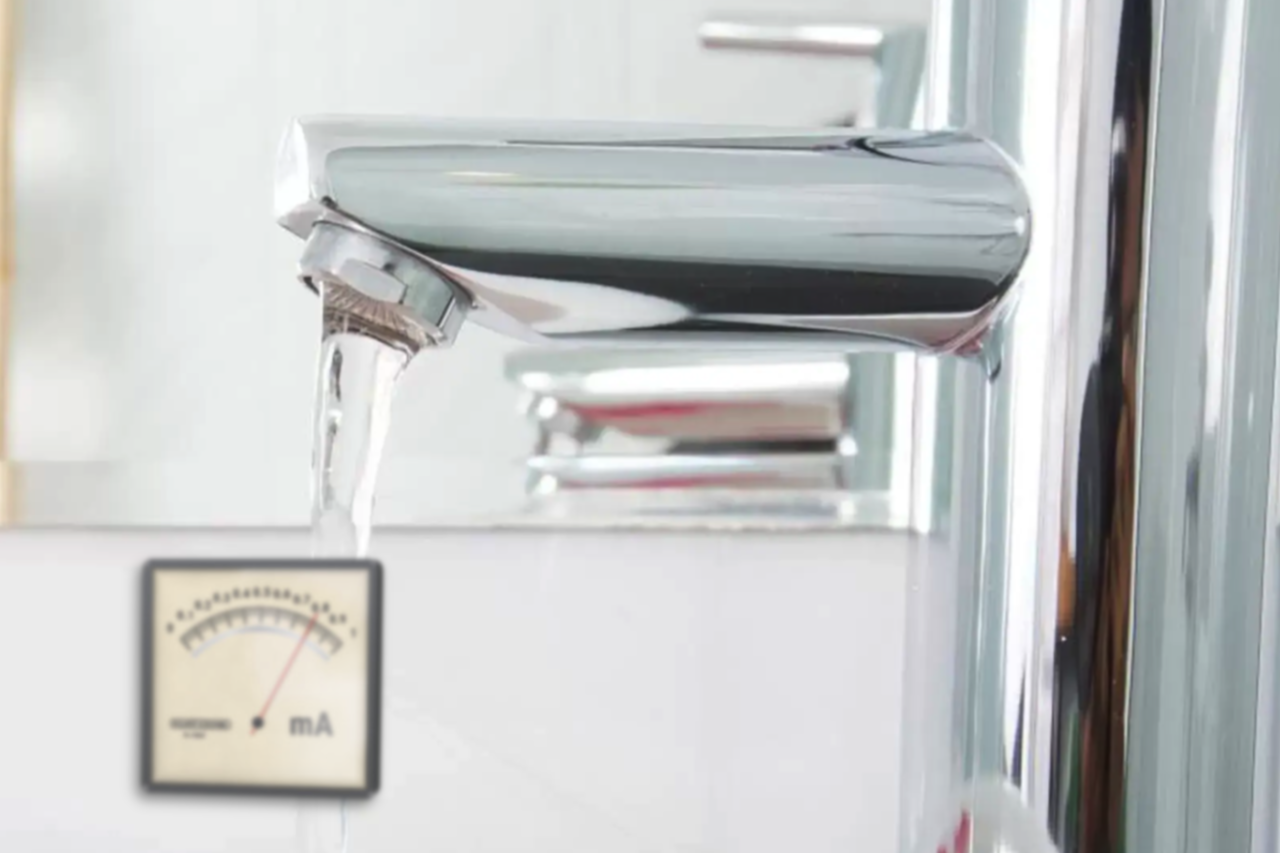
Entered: 0.8 mA
